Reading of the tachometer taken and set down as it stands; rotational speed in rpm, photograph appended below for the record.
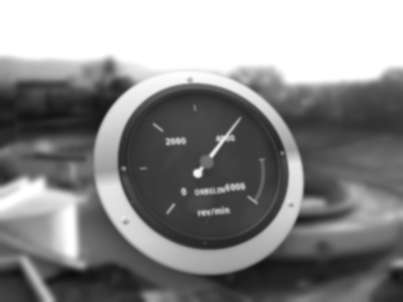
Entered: 4000 rpm
